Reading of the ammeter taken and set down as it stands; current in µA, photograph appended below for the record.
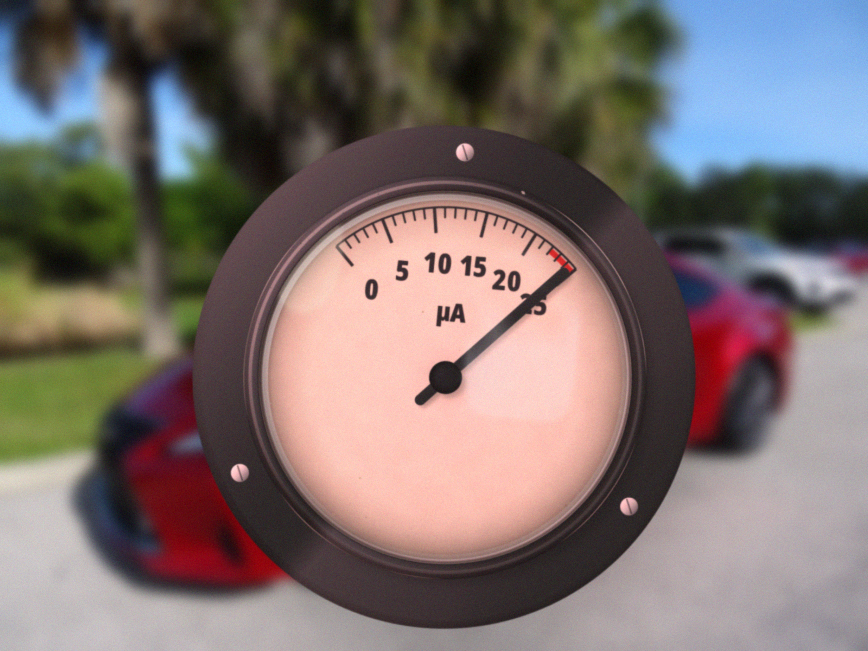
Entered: 24.5 µA
